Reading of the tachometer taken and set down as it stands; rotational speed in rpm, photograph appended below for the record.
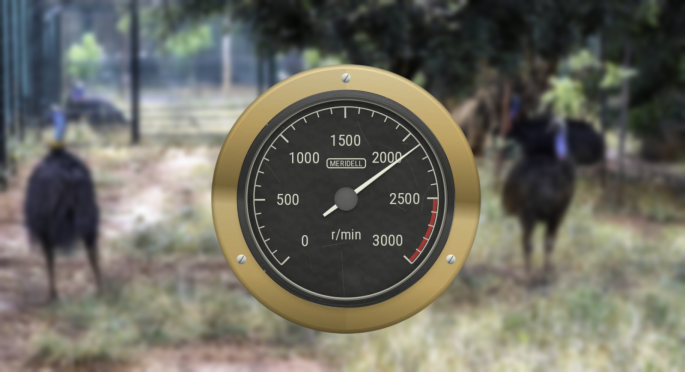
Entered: 2100 rpm
